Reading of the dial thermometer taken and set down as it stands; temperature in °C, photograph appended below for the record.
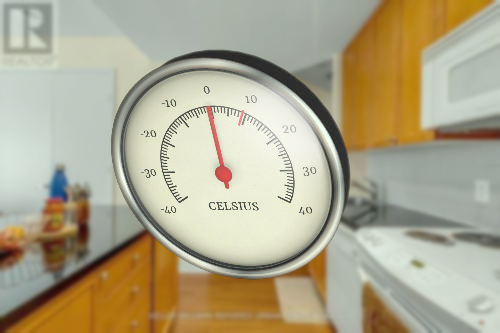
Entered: 0 °C
